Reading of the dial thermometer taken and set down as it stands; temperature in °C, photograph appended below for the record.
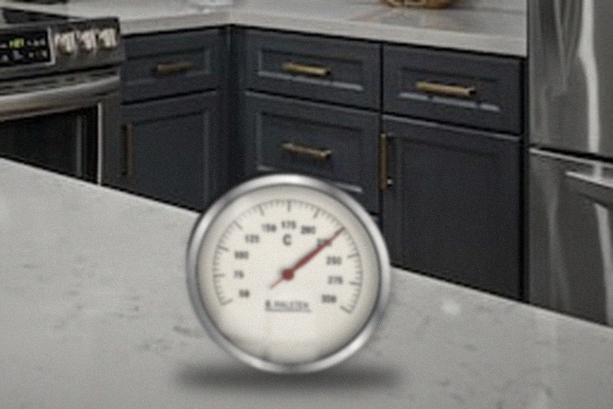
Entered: 225 °C
